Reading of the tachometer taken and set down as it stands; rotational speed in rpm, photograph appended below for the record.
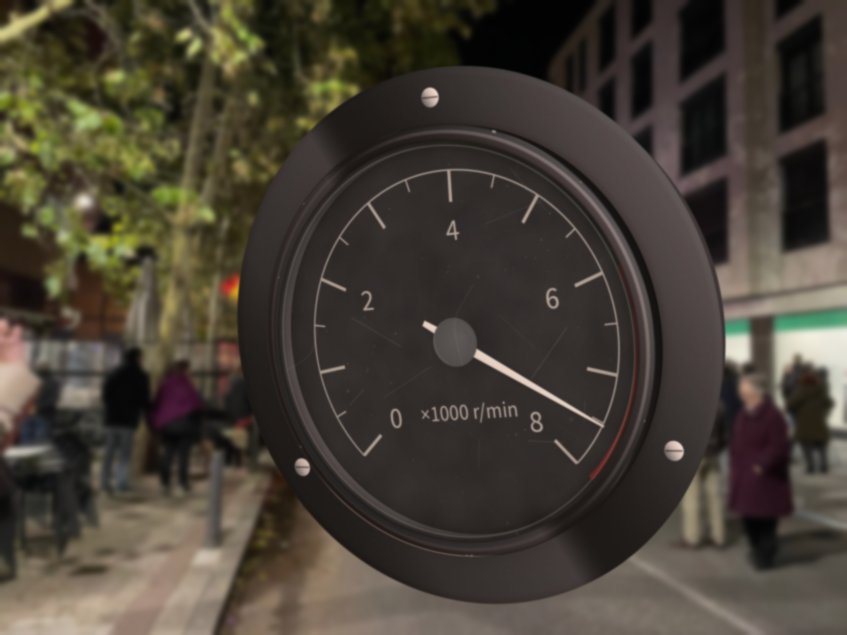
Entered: 7500 rpm
